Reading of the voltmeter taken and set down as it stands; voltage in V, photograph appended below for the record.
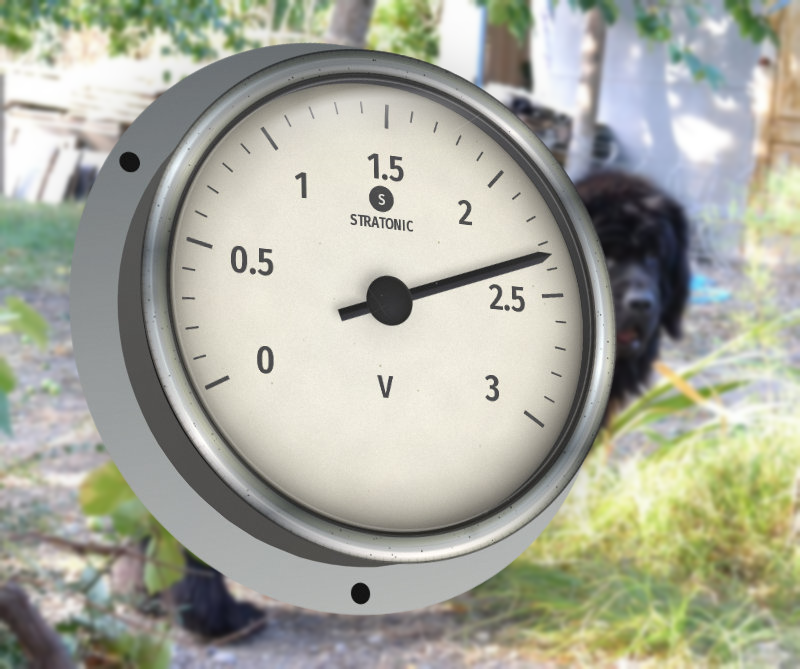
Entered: 2.35 V
